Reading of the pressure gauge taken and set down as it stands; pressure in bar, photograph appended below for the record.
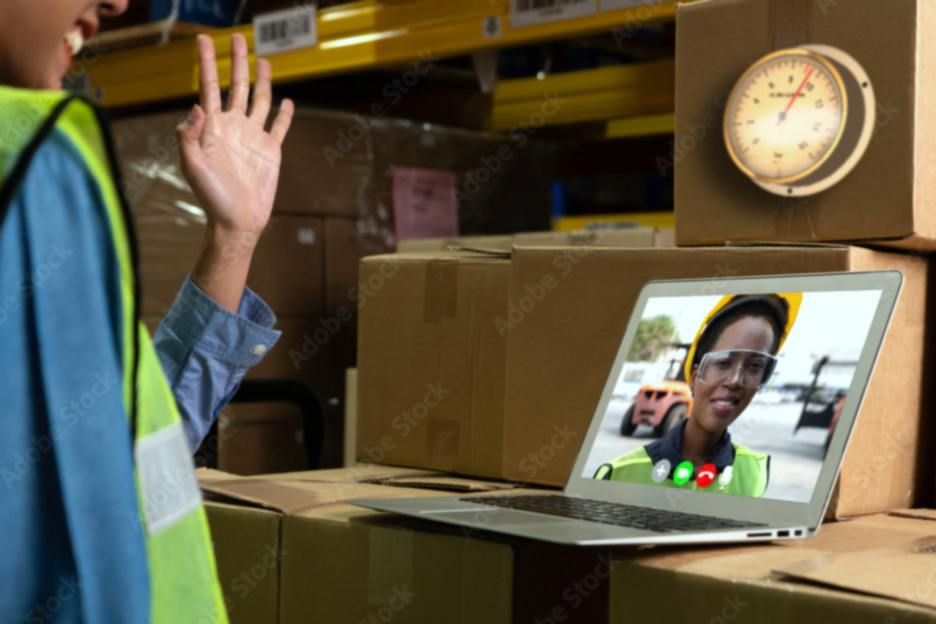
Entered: 9.5 bar
